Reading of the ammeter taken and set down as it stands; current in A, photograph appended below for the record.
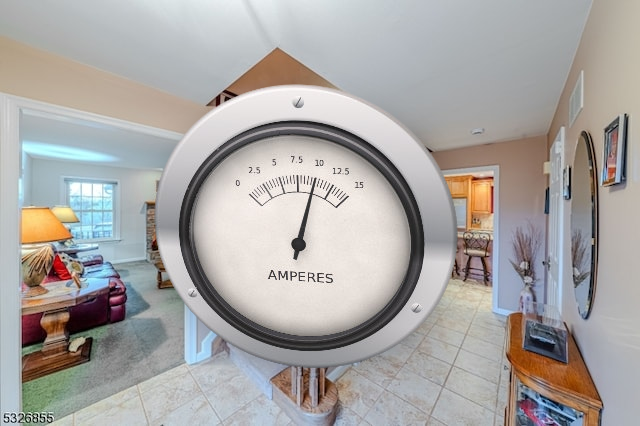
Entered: 10 A
